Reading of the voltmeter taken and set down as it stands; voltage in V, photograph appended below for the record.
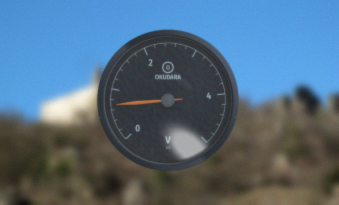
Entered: 0.7 V
